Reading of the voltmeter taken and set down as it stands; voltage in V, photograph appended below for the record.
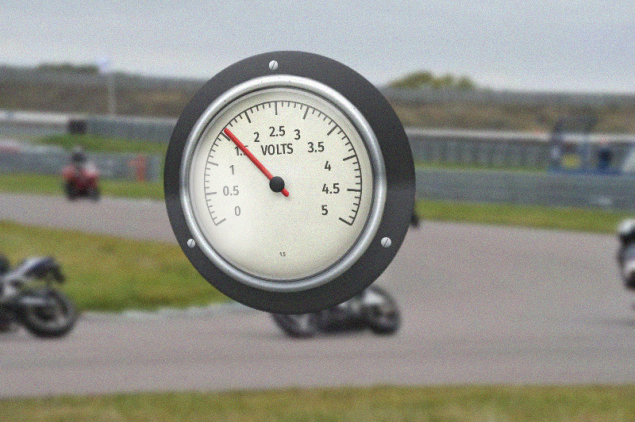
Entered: 1.6 V
